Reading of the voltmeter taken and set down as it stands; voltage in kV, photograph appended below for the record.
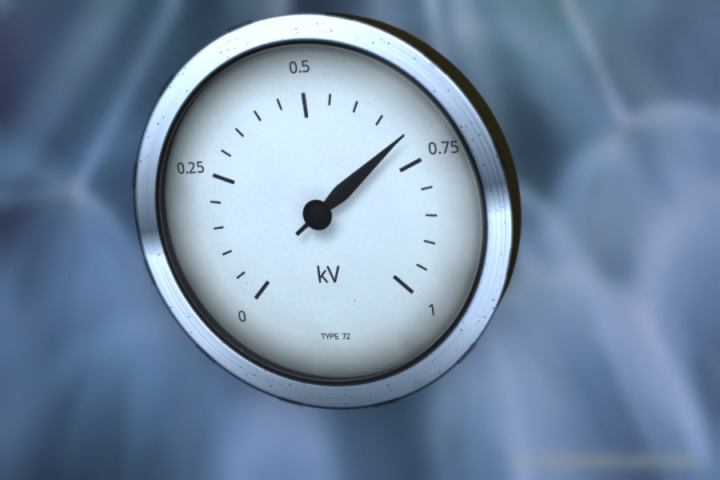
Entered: 0.7 kV
